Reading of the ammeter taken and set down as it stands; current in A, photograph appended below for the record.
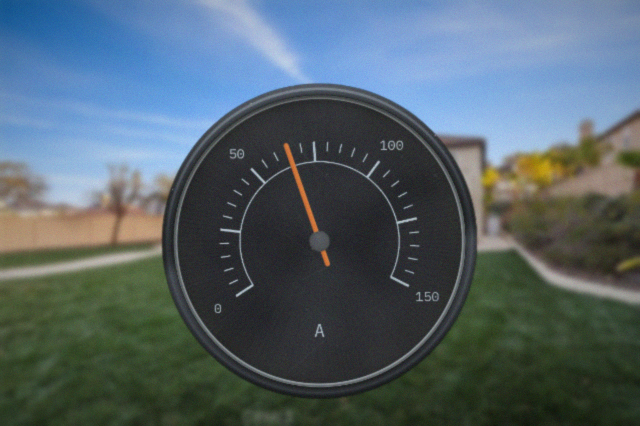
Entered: 65 A
